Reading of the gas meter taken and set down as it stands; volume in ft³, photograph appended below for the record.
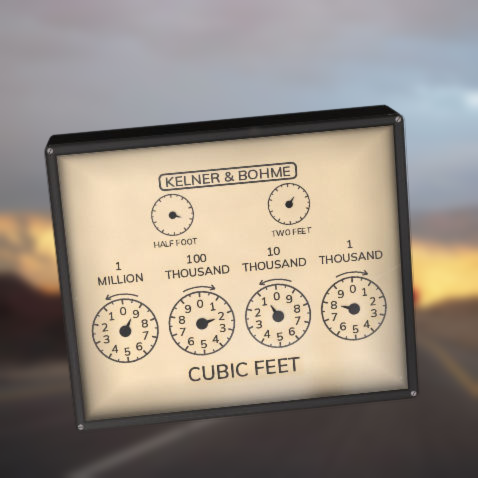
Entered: 920800 ft³
